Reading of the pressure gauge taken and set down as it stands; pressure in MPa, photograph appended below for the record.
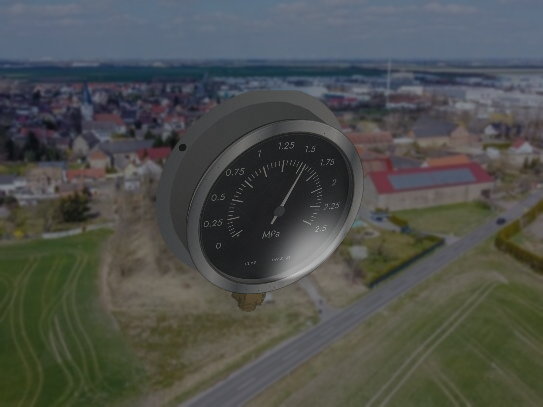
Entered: 1.5 MPa
